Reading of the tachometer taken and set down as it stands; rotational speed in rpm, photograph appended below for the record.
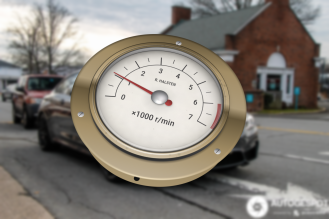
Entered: 1000 rpm
